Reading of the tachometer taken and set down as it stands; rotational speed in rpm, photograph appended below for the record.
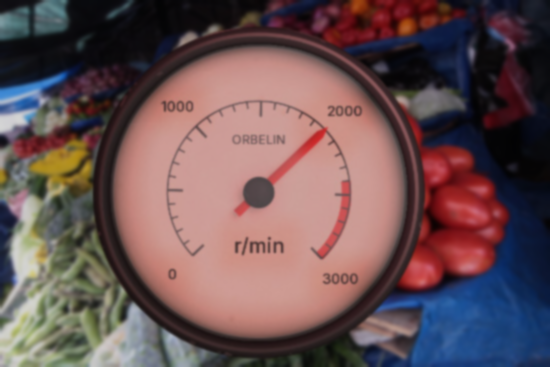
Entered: 2000 rpm
